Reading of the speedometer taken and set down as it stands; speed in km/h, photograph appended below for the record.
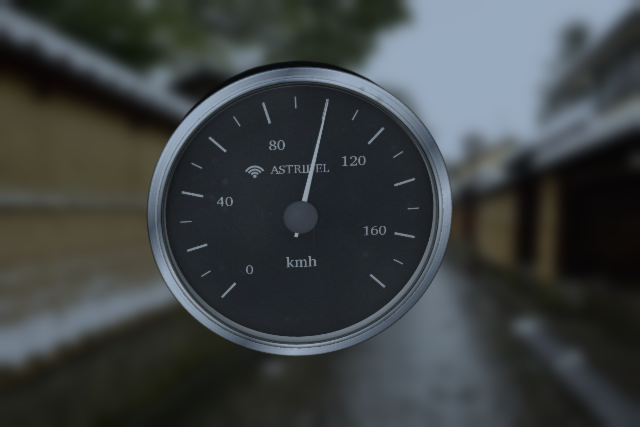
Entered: 100 km/h
